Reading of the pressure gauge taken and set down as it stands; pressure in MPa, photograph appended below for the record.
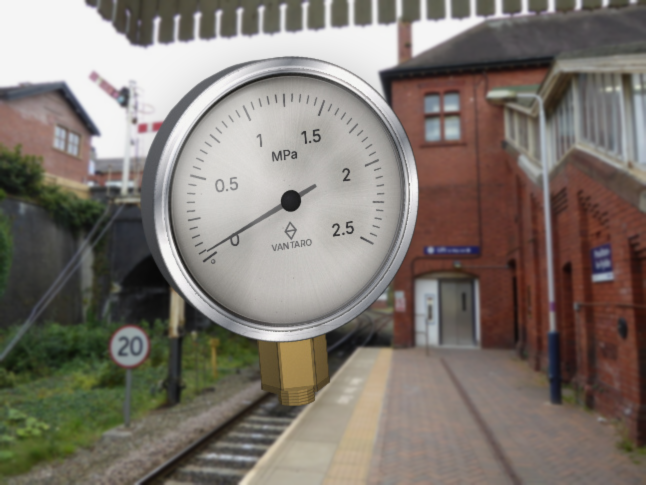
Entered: 0.05 MPa
